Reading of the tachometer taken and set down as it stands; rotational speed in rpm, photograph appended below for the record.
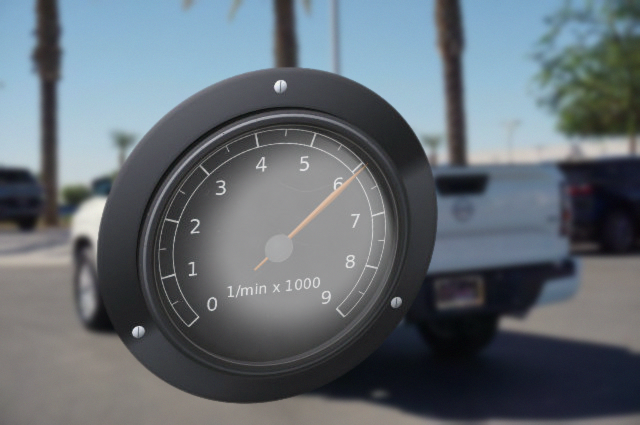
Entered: 6000 rpm
